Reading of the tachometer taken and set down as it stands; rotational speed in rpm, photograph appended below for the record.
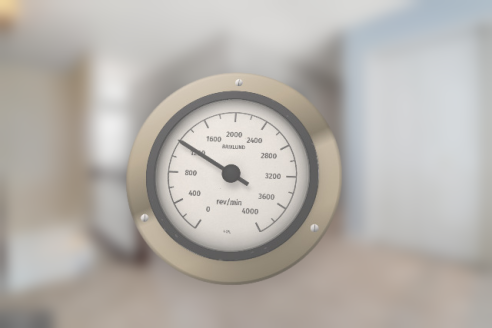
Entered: 1200 rpm
